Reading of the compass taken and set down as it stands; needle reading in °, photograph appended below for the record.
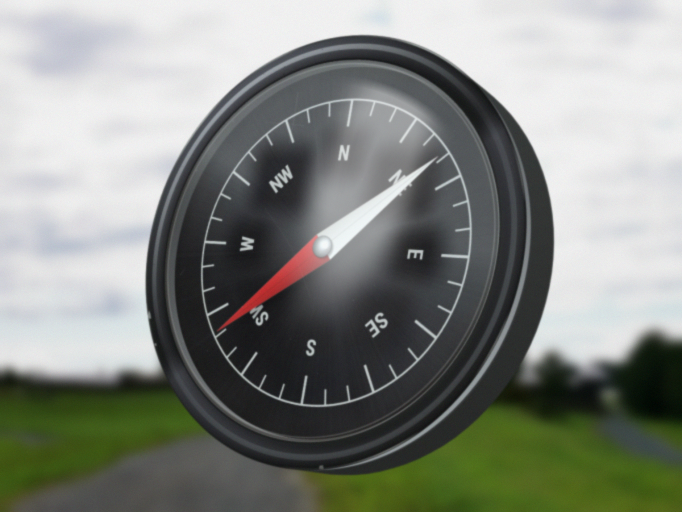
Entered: 230 °
